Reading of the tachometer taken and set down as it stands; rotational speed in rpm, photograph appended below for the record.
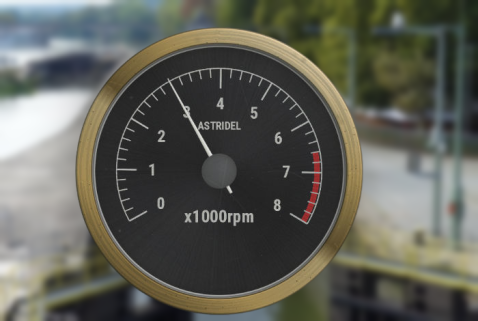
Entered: 3000 rpm
